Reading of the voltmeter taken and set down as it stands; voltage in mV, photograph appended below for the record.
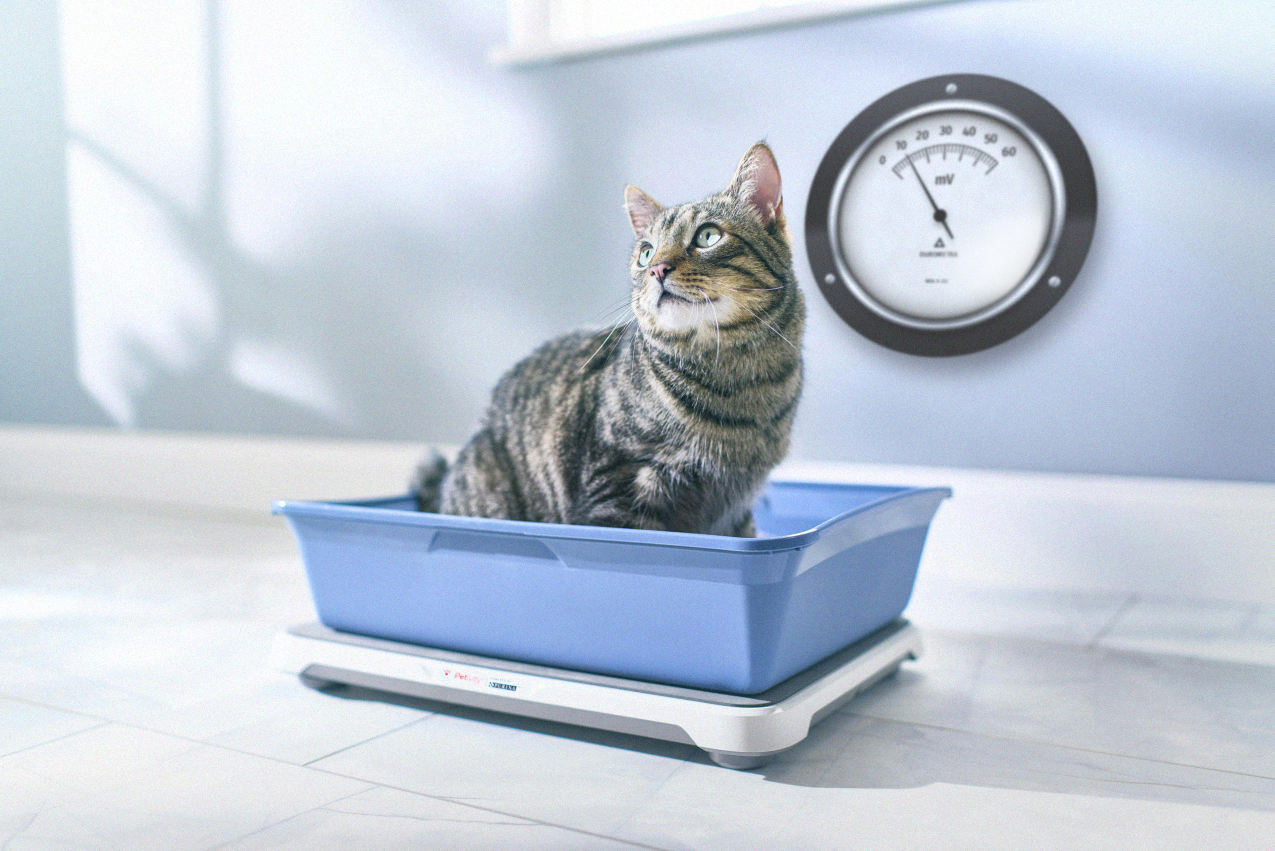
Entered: 10 mV
